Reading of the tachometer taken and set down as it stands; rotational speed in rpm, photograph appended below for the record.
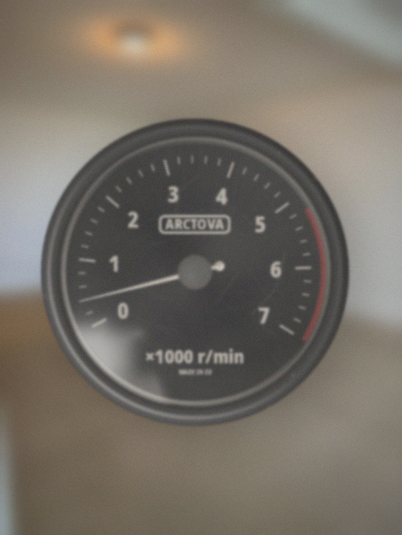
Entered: 400 rpm
